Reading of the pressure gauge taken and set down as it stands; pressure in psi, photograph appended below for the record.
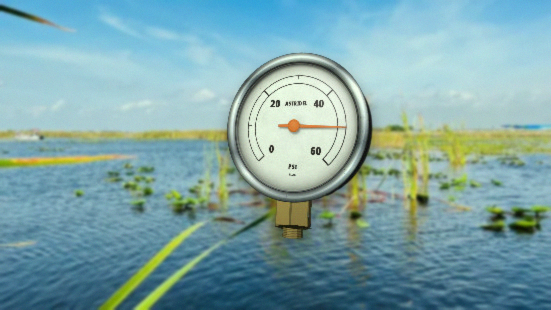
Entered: 50 psi
